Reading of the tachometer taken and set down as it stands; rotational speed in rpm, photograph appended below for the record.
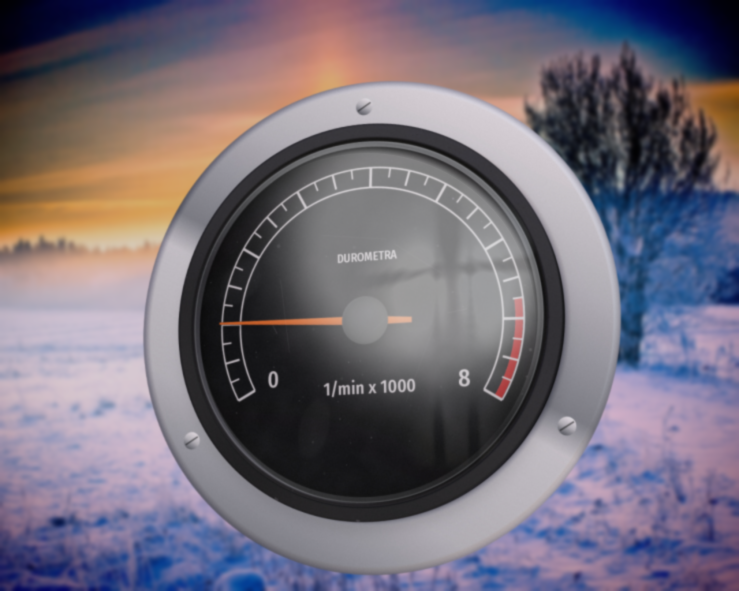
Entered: 1000 rpm
